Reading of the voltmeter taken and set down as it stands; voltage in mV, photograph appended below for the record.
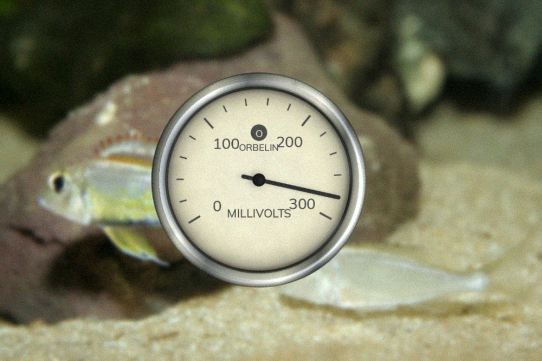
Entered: 280 mV
